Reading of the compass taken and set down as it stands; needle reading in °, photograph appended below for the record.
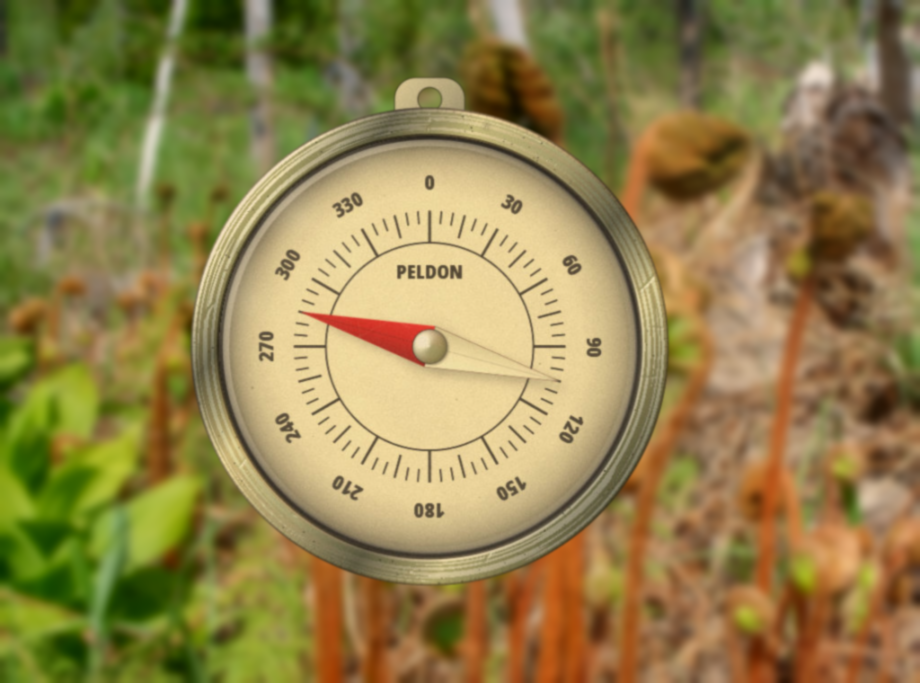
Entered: 285 °
